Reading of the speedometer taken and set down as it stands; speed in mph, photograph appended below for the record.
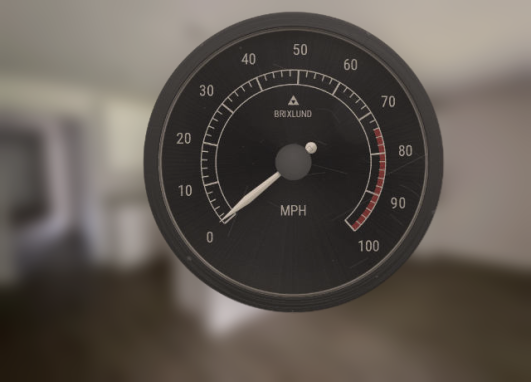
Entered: 1 mph
